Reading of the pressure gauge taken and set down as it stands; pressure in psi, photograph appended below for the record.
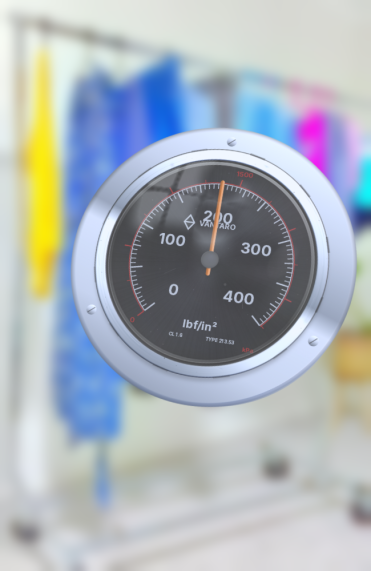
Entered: 200 psi
